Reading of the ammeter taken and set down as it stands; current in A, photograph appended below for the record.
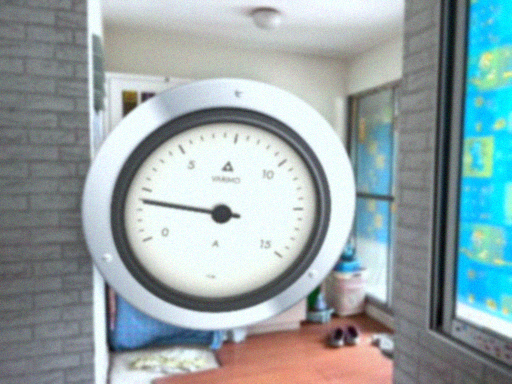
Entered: 2 A
